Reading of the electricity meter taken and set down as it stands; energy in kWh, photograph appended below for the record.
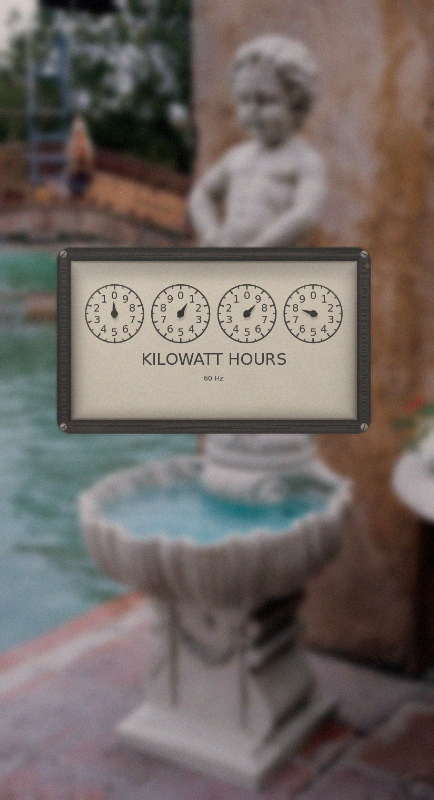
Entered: 88 kWh
